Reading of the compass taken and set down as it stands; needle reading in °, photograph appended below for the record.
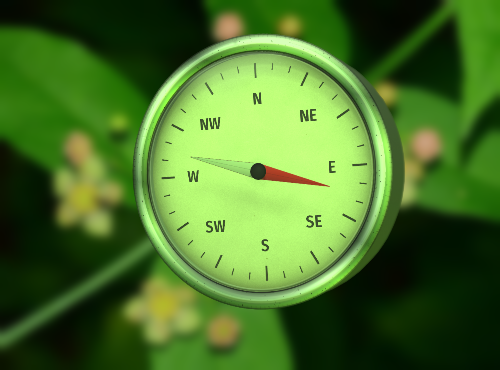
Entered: 105 °
